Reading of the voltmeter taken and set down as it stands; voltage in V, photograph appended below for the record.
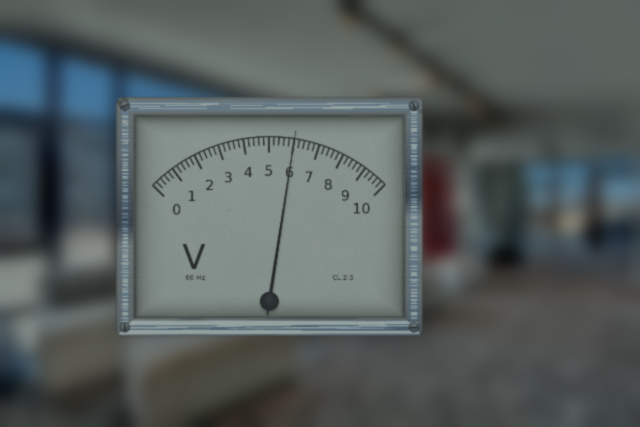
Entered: 6 V
